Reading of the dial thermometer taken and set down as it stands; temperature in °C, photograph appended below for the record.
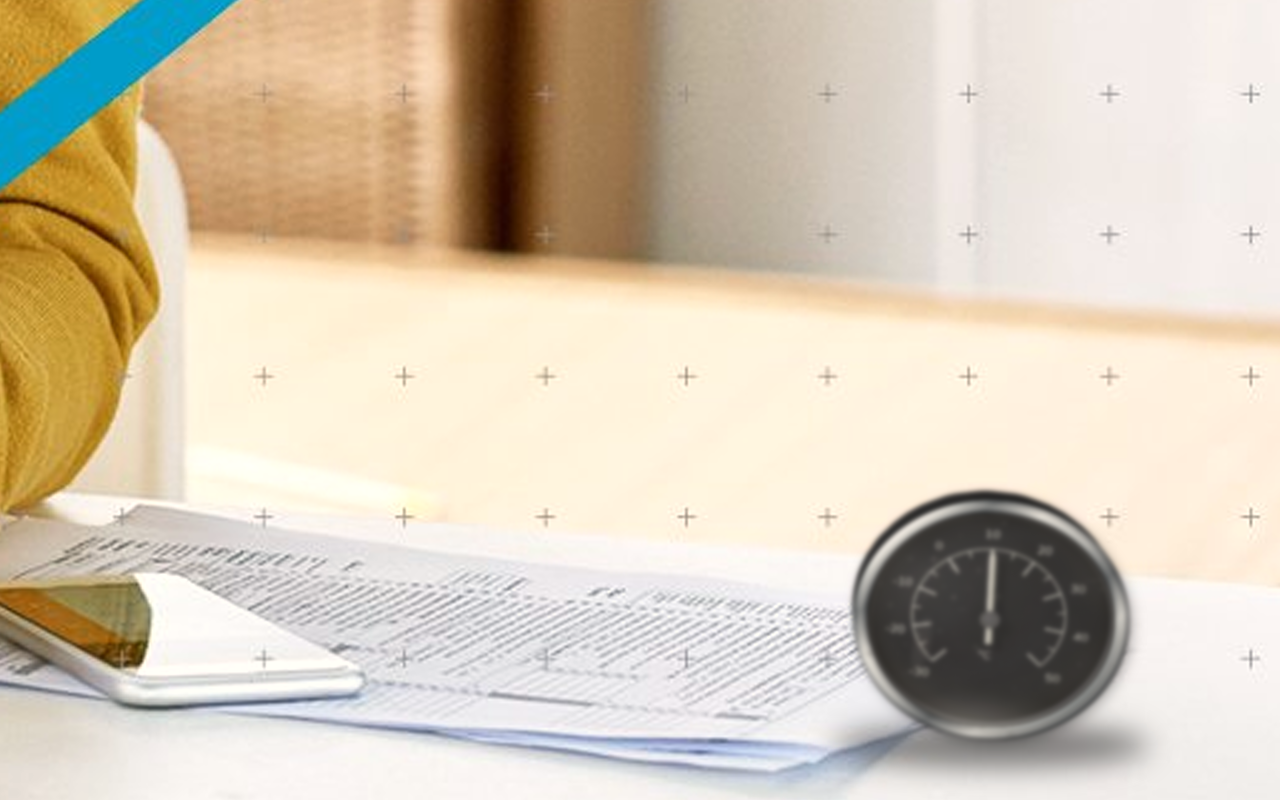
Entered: 10 °C
